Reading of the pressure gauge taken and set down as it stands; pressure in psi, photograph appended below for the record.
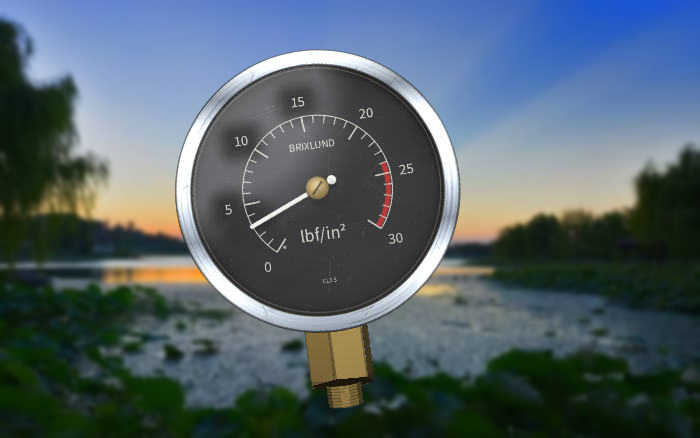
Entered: 3 psi
